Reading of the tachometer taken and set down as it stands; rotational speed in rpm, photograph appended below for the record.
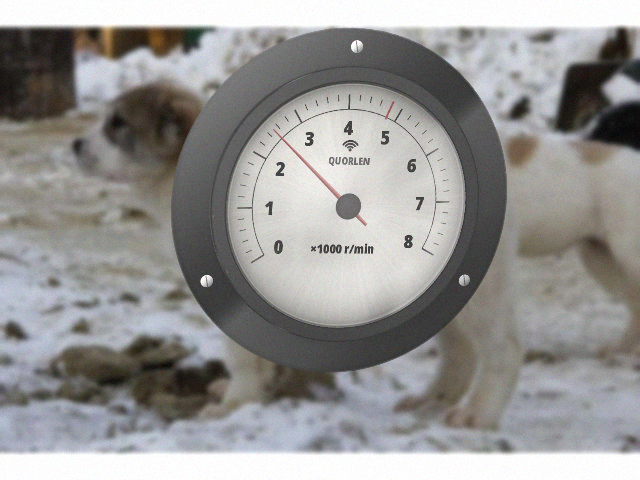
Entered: 2500 rpm
